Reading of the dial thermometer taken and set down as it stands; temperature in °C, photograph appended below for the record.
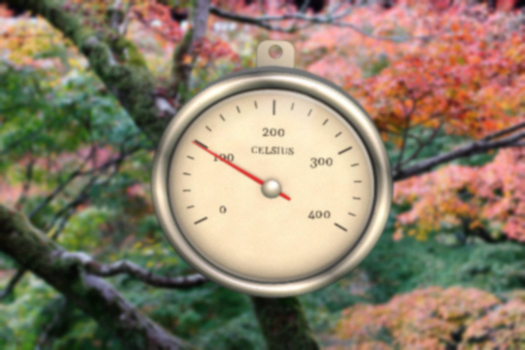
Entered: 100 °C
